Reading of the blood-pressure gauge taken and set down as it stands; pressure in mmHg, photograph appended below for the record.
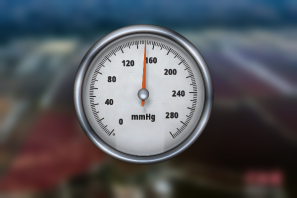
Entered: 150 mmHg
